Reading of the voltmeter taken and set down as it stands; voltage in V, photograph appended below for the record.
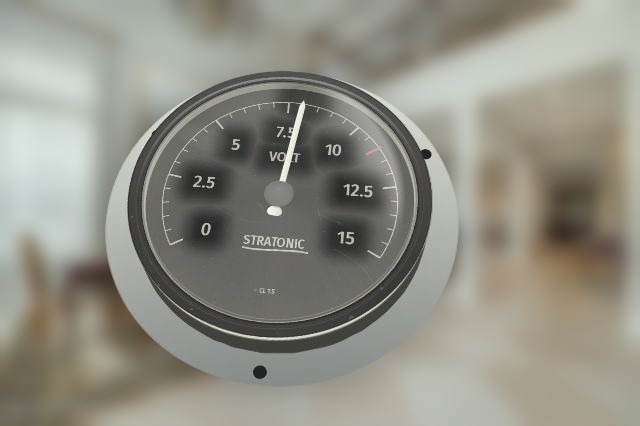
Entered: 8 V
